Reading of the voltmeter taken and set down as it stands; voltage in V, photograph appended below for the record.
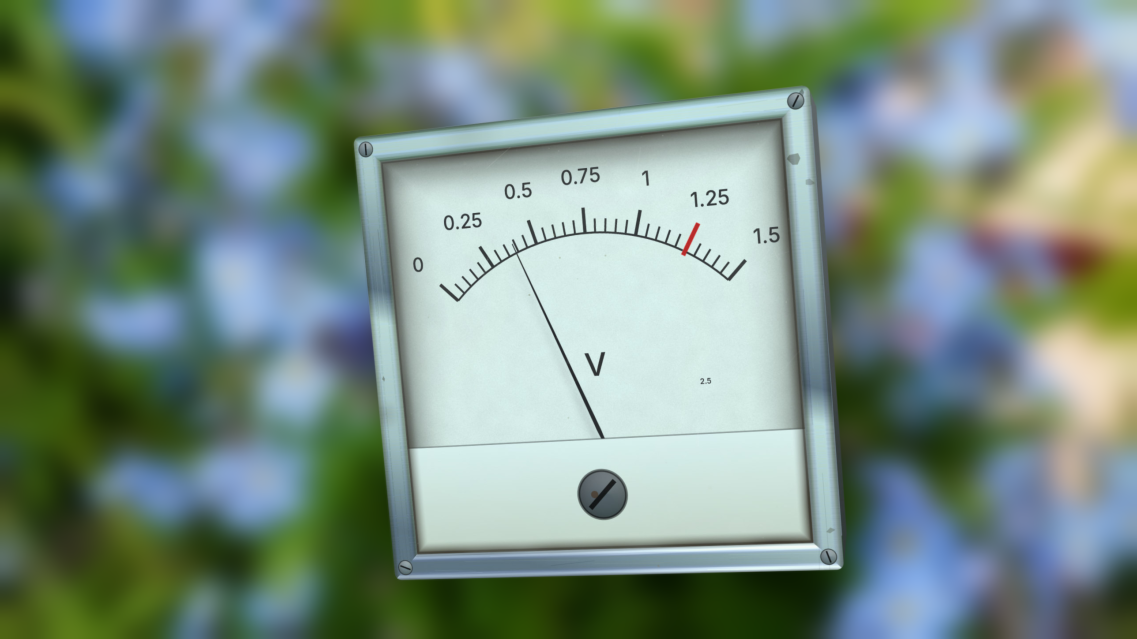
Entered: 0.4 V
